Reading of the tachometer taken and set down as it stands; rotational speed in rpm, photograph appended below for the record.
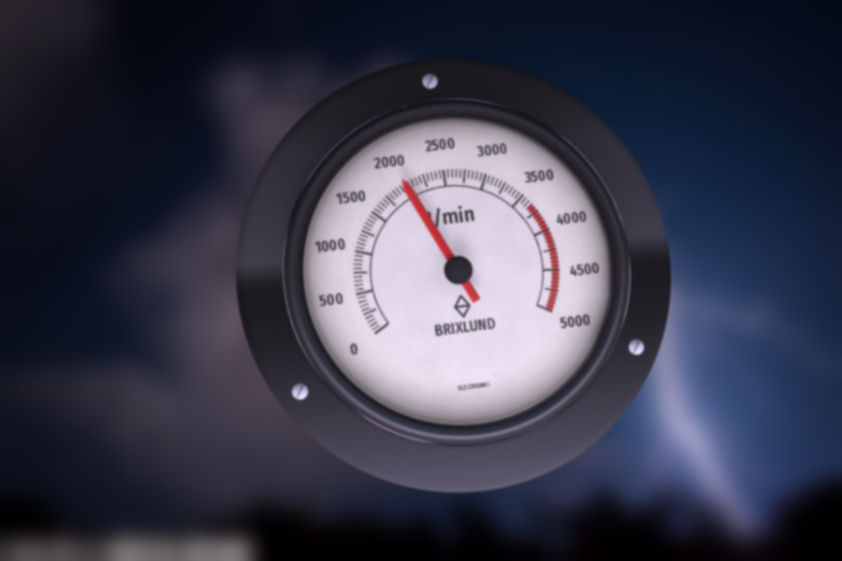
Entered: 2000 rpm
